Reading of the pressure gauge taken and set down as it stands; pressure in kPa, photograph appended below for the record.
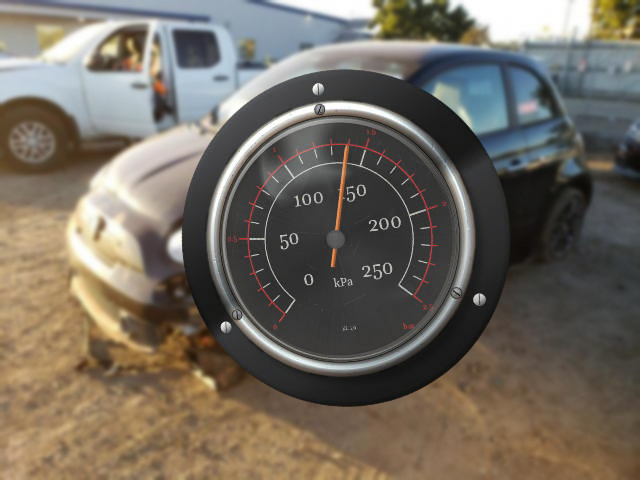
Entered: 140 kPa
